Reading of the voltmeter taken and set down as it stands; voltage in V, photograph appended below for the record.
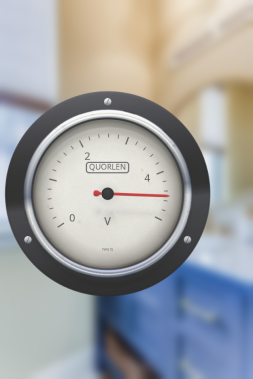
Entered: 4.5 V
